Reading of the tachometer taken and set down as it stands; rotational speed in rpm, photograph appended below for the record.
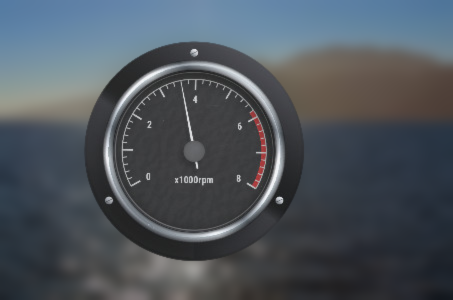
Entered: 3600 rpm
